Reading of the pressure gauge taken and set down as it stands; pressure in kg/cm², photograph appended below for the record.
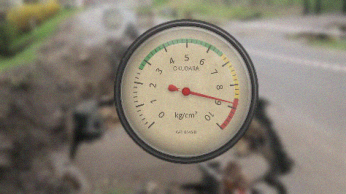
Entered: 8.8 kg/cm²
